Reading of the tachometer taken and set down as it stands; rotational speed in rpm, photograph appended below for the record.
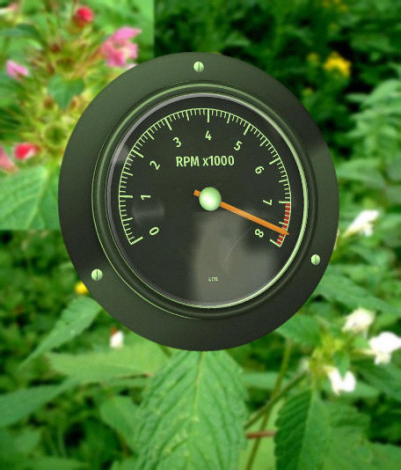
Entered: 7700 rpm
